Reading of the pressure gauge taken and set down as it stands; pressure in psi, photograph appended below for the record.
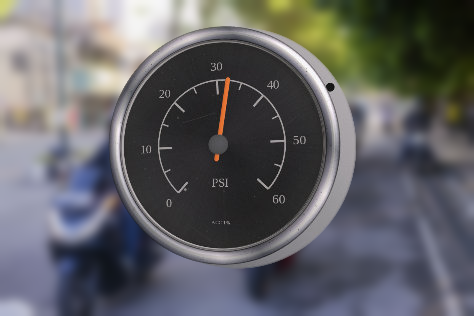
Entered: 32.5 psi
